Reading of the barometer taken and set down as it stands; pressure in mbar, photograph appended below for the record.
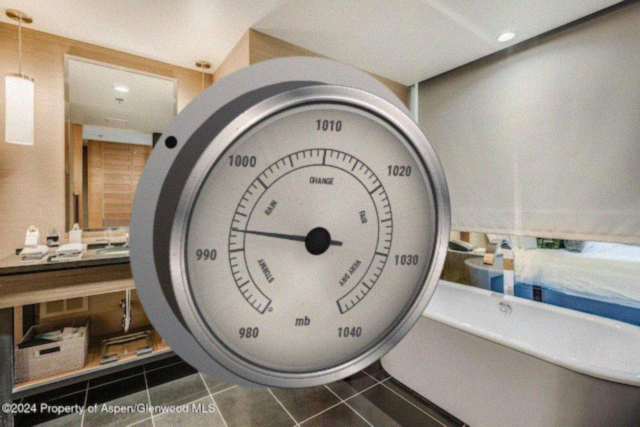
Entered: 993 mbar
